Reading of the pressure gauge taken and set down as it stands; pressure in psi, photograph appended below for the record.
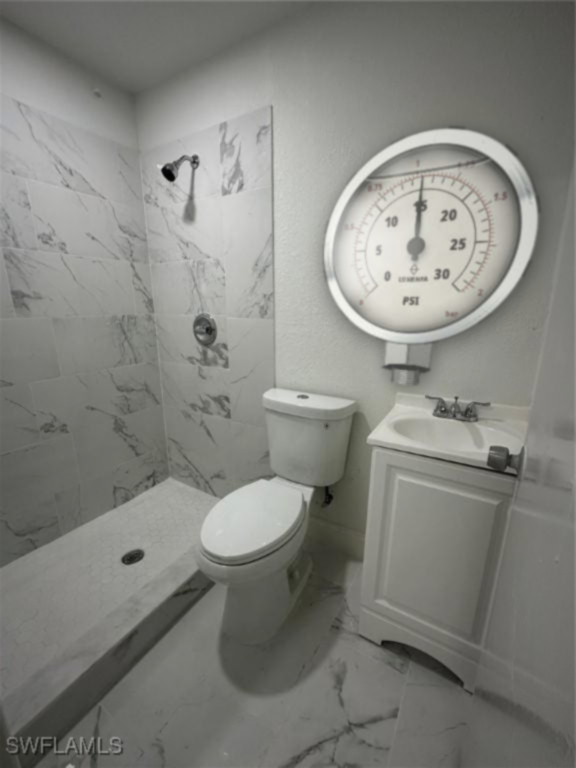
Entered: 15 psi
